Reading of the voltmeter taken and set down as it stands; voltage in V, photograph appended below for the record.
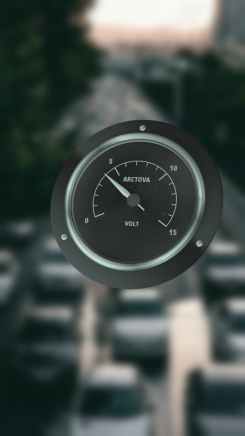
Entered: 4 V
